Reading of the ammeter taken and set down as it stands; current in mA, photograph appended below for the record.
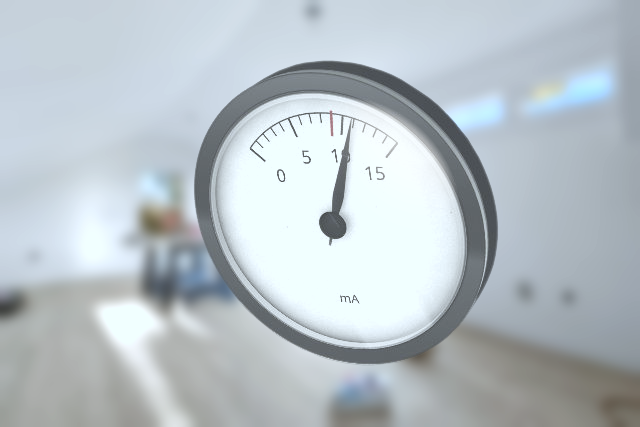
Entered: 11 mA
